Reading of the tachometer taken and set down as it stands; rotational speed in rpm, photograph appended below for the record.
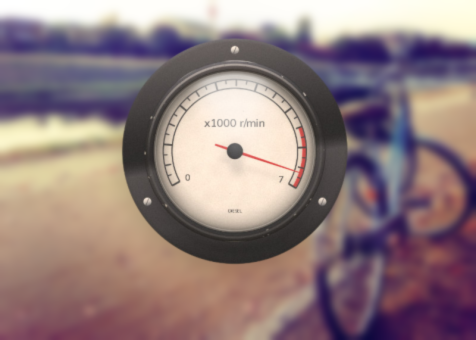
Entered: 6625 rpm
